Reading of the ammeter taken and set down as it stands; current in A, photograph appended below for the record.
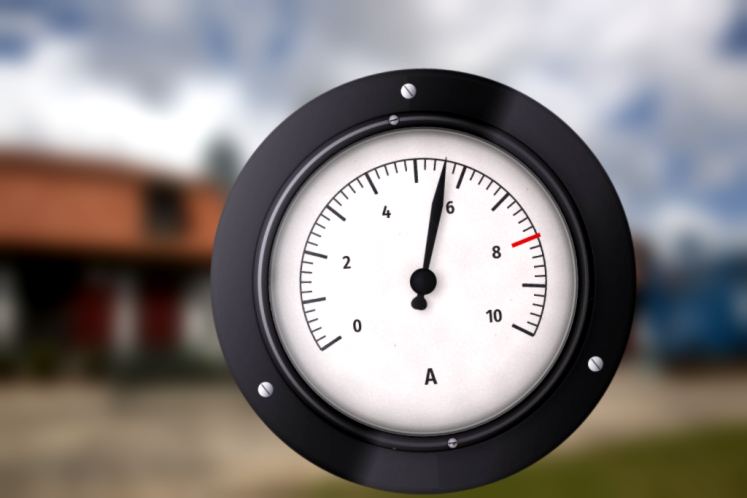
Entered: 5.6 A
